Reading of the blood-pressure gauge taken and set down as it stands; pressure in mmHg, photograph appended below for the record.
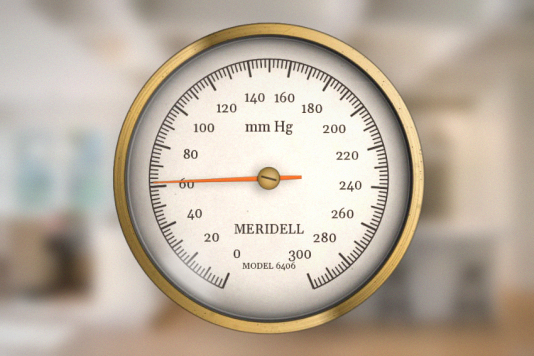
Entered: 62 mmHg
